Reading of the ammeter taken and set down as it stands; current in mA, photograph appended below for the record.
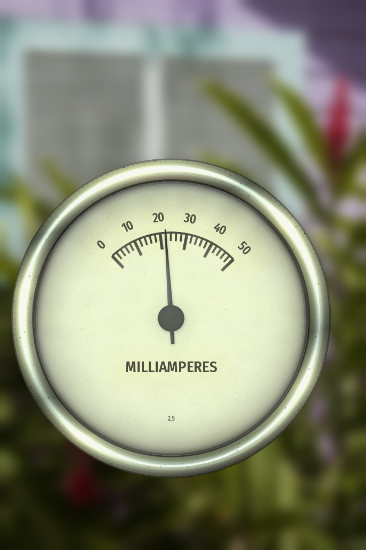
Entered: 22 mA
